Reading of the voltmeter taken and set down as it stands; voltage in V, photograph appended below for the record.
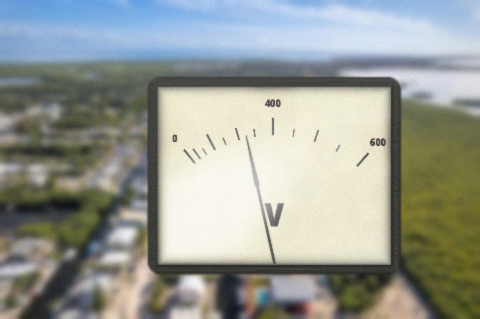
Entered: 325 V
